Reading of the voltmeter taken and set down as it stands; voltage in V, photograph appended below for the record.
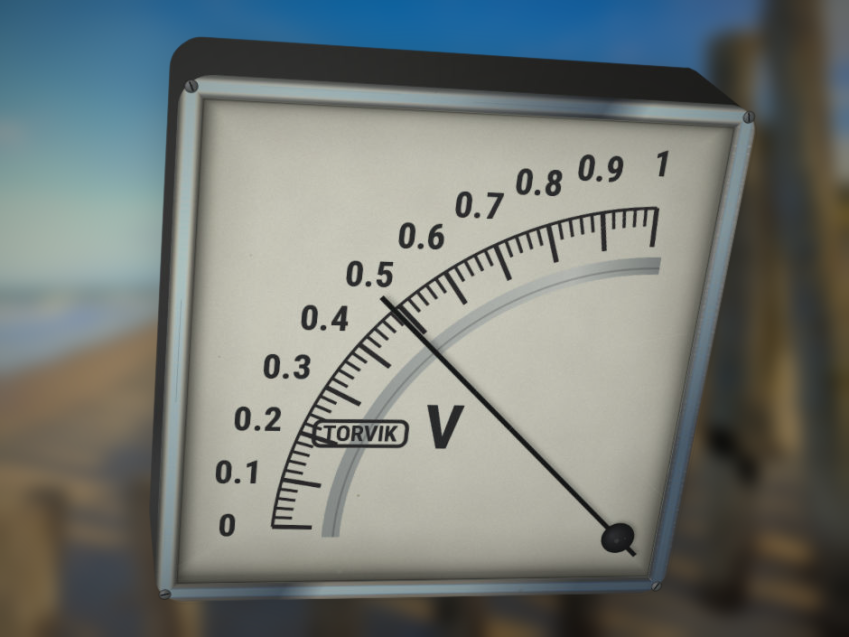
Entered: 0.49 V
